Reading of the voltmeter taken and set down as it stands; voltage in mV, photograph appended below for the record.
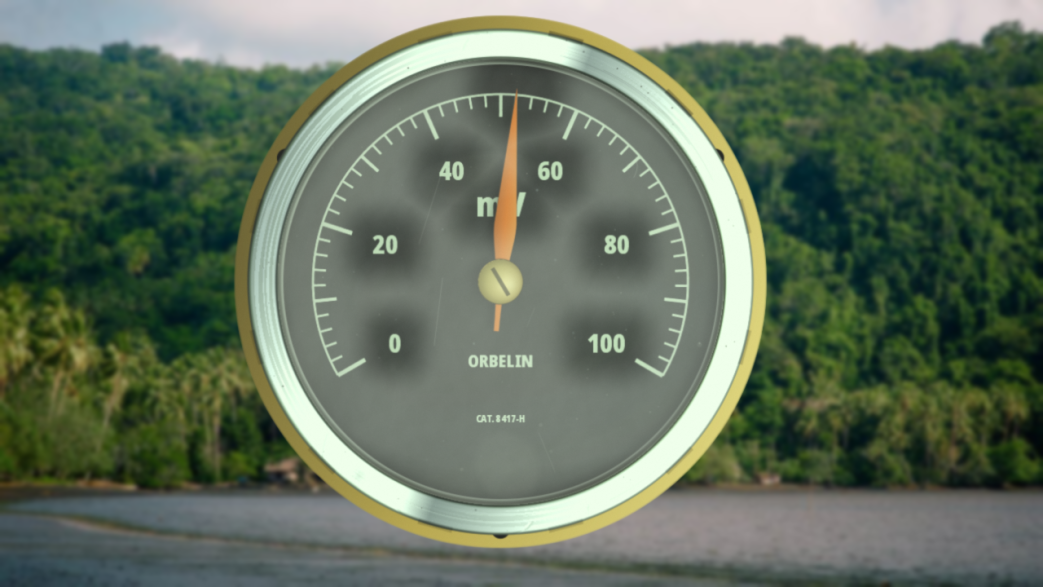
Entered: 52 mV
